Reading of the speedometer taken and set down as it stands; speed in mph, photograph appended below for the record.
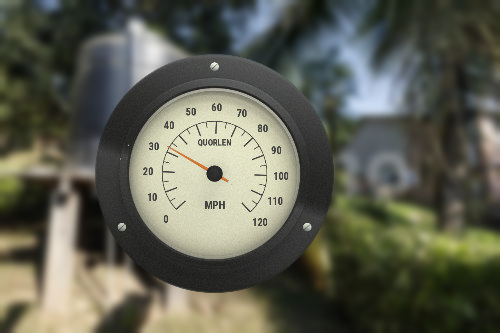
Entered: 32.5 mph
